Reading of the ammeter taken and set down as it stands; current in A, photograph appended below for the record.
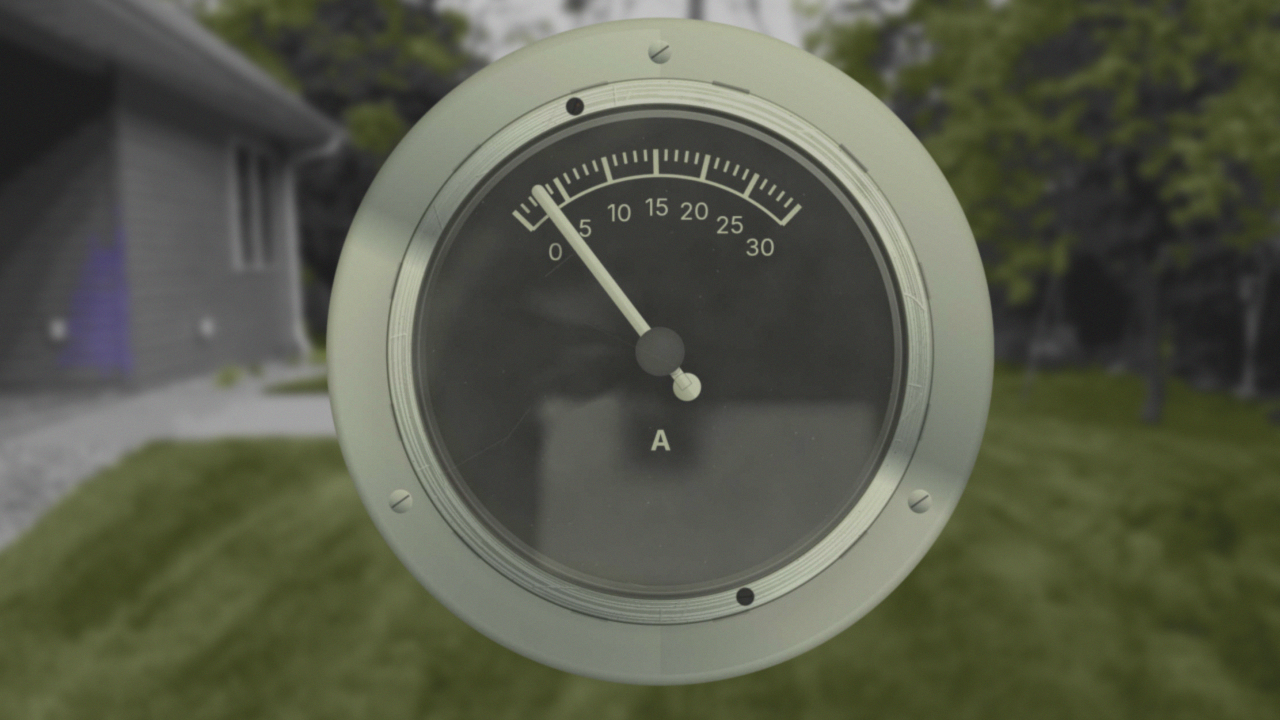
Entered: 3 A
